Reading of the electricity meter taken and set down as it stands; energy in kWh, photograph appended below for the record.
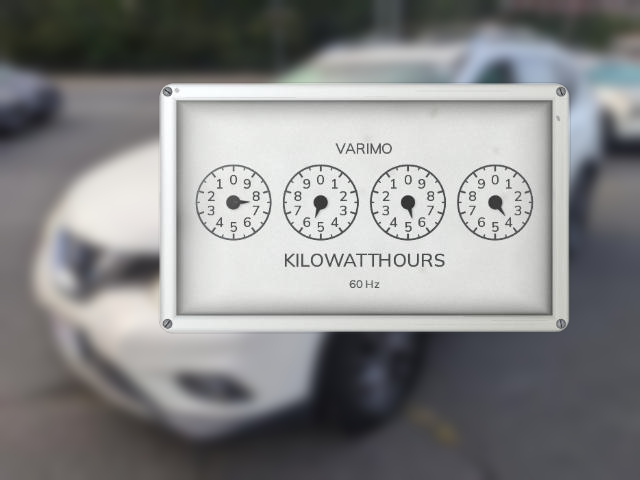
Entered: 7554 kWh
